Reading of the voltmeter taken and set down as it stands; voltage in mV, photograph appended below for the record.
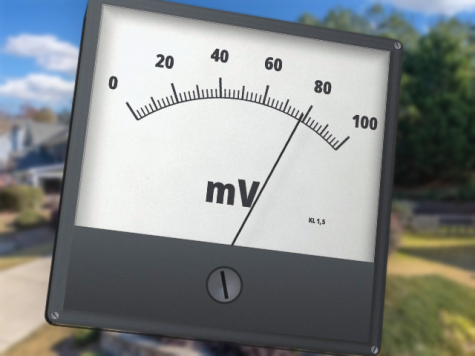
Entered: 78 mV
